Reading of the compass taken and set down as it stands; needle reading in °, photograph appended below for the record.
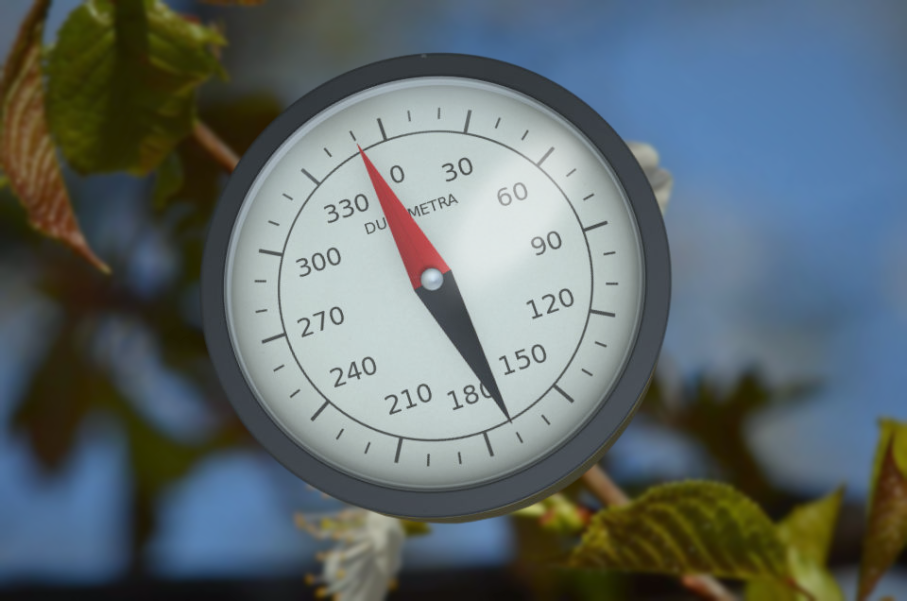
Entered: 350 °
